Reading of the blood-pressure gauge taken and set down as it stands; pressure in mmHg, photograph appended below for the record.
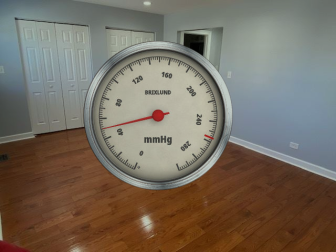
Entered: 50 mmHg
